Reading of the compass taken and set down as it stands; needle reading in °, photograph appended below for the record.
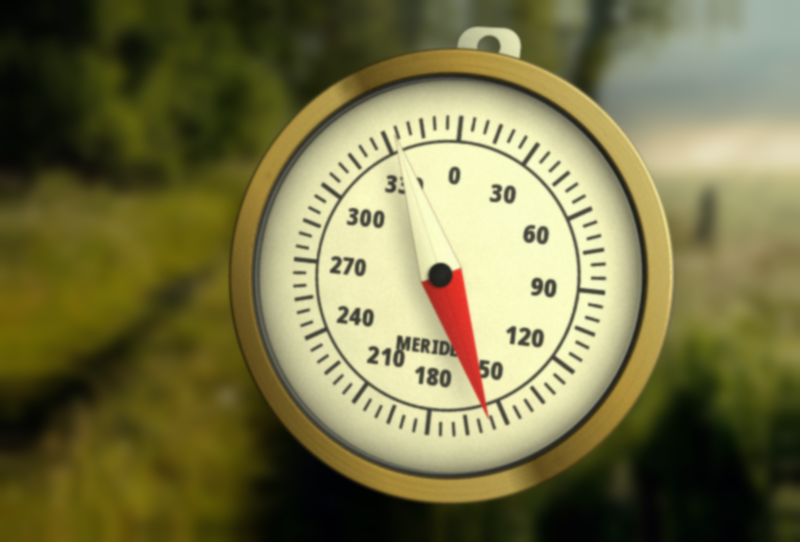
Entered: 155 °
